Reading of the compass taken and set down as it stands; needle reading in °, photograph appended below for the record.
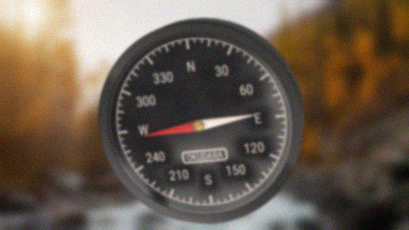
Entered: 265 °
